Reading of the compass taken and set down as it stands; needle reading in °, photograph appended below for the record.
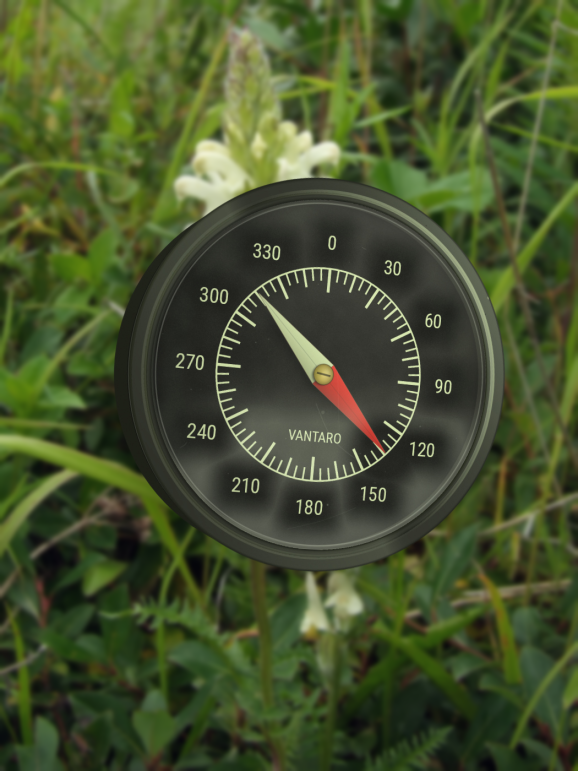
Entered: 135 °
